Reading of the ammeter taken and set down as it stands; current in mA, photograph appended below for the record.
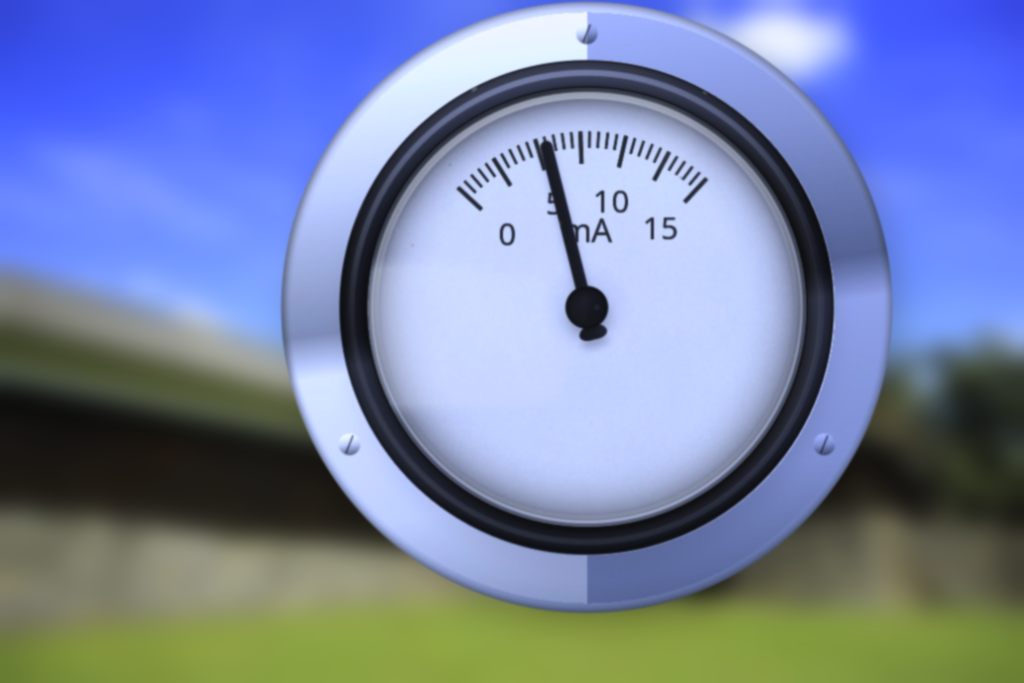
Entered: 5.5 mA
